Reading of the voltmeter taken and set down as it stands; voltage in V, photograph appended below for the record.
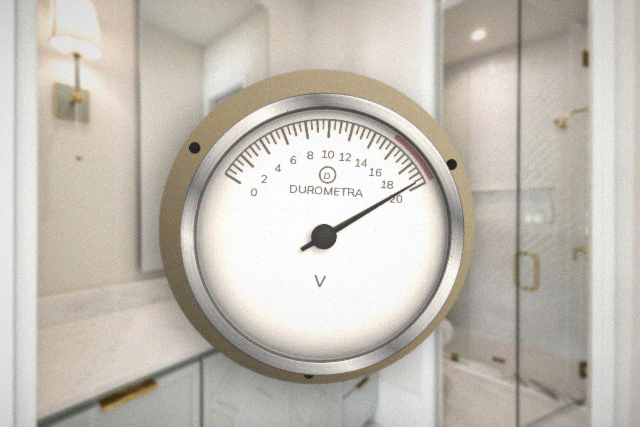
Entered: 19.5 V
